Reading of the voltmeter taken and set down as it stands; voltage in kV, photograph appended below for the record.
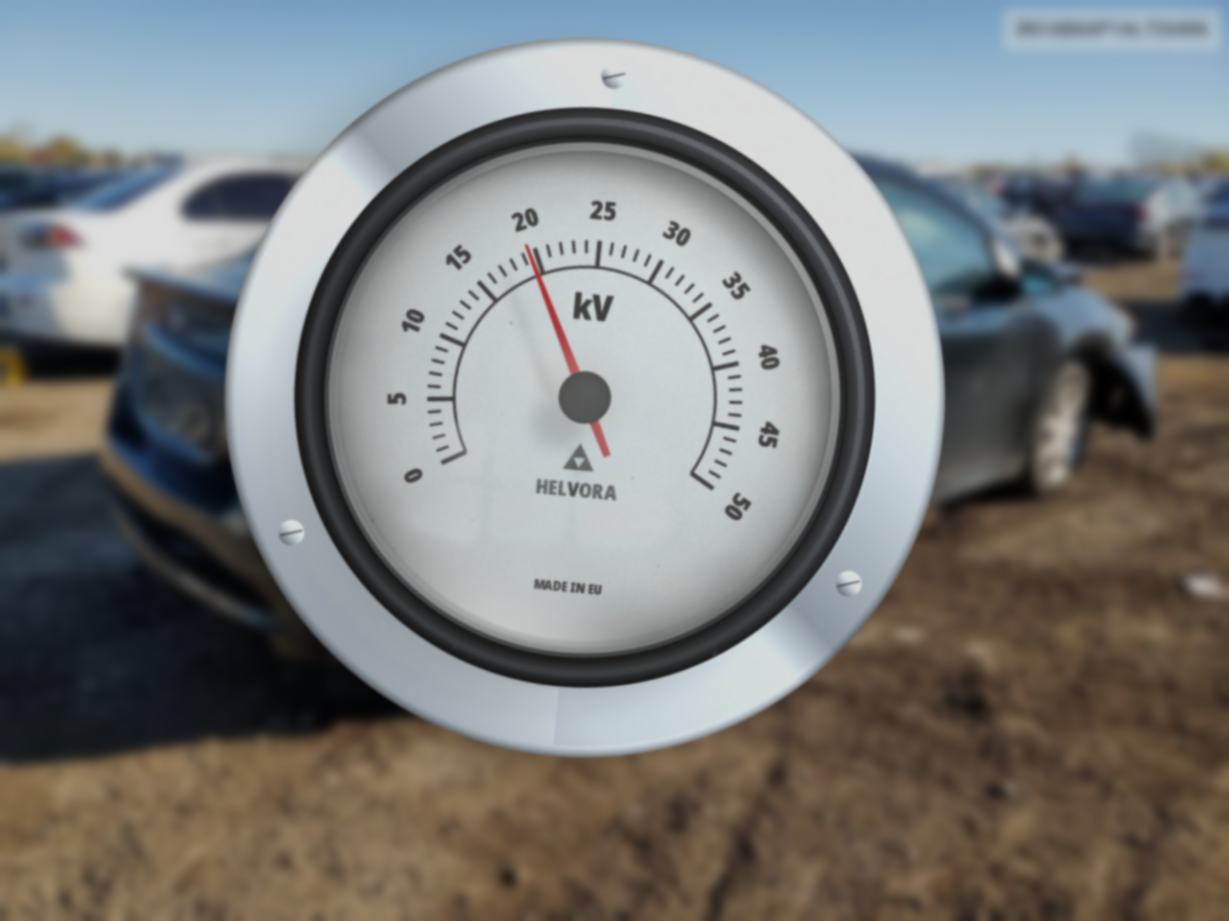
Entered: 19.5 kV
